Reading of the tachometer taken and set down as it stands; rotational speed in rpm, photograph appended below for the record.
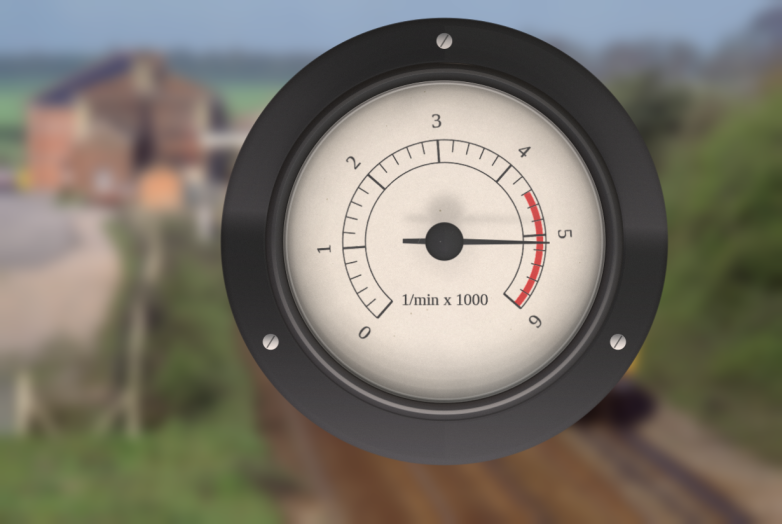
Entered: 5100 rpm
